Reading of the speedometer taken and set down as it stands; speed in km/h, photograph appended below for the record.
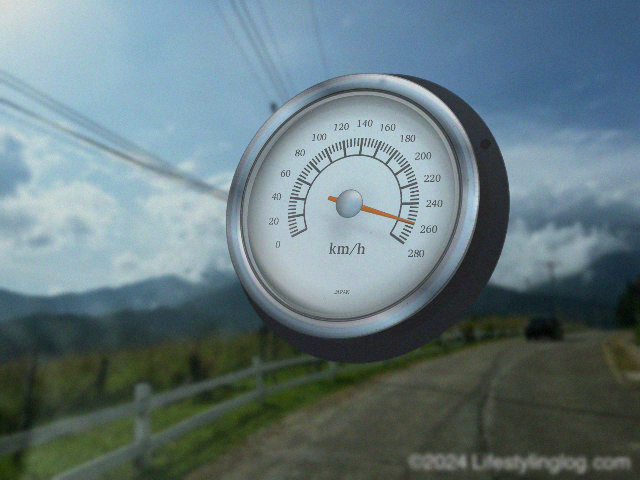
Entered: 260 km/h
